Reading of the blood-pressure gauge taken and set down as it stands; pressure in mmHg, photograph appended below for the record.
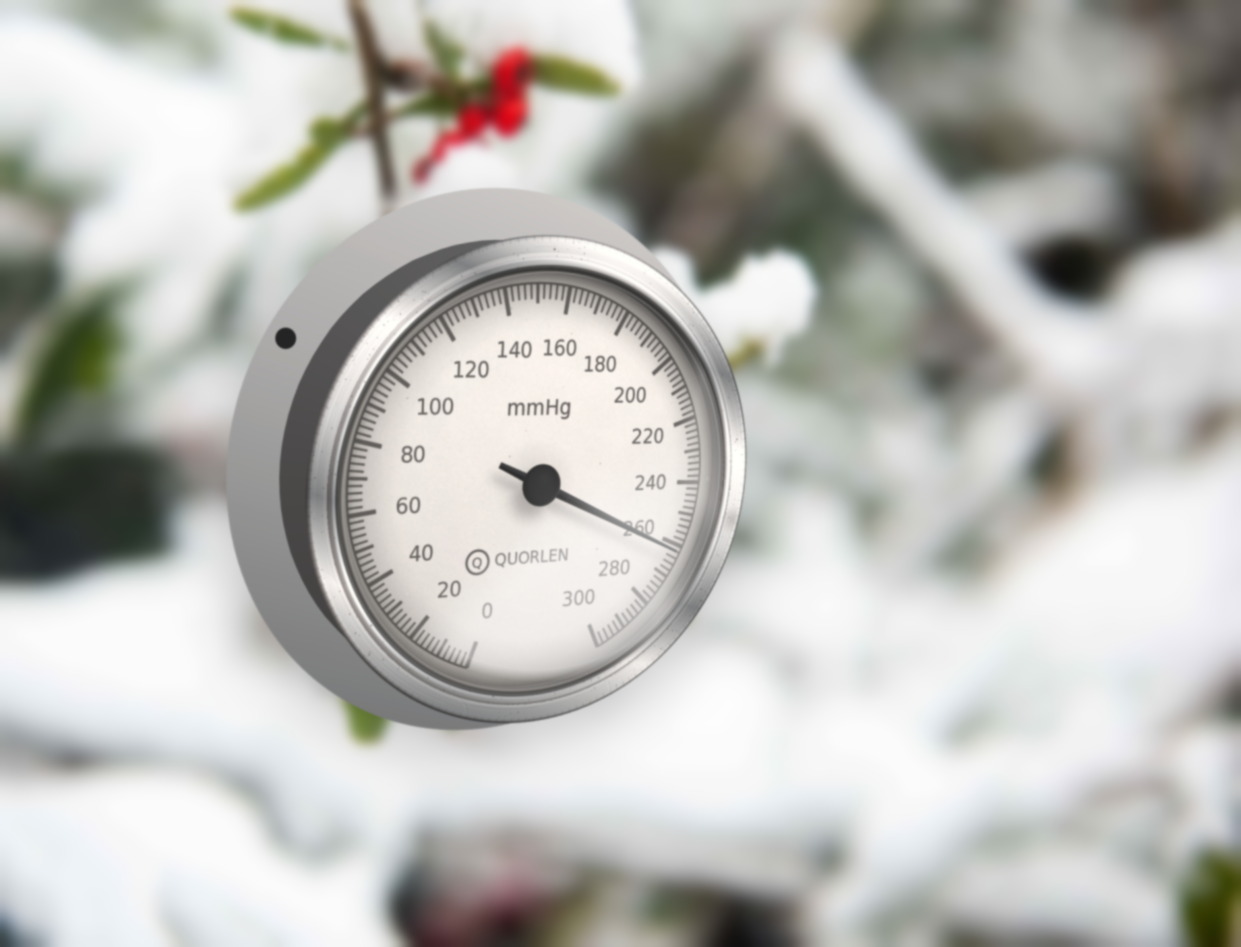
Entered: 262 mmHg
